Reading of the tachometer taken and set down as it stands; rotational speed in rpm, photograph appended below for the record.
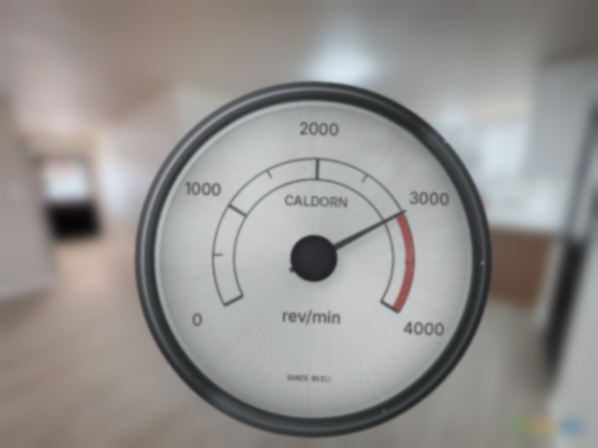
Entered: 3000 rpm
